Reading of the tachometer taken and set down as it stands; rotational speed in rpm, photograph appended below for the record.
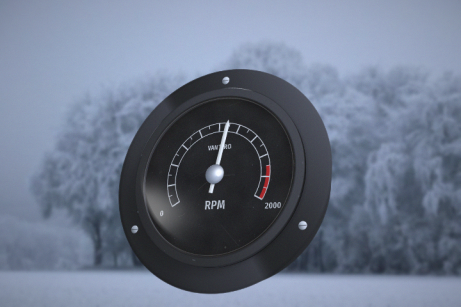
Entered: 1100 rpm
